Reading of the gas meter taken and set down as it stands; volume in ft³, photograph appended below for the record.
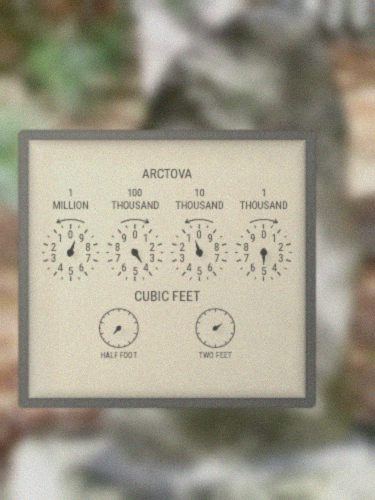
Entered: 940500 ft³
